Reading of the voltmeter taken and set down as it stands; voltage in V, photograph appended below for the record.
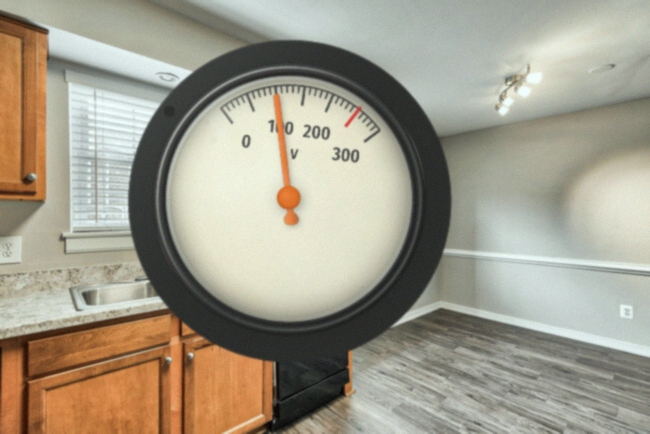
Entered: 100 V
